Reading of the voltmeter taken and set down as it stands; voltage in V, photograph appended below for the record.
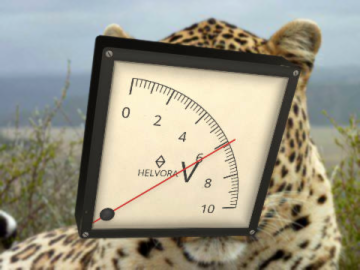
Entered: 6 V
